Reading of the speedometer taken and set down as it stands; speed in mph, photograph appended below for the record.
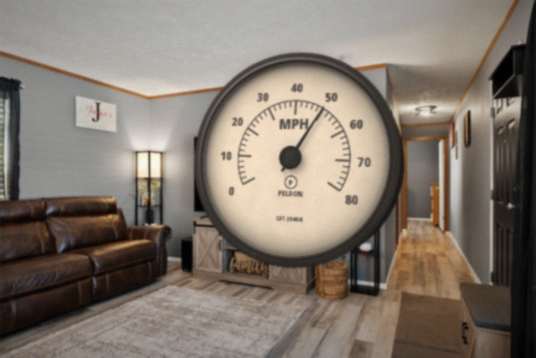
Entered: 50 mph
